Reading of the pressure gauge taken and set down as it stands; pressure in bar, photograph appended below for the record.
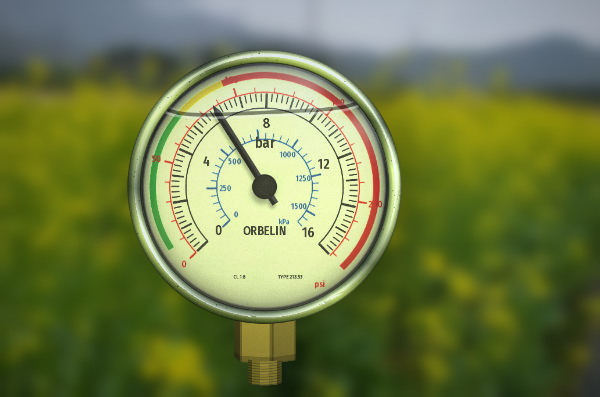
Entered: 6 bar
